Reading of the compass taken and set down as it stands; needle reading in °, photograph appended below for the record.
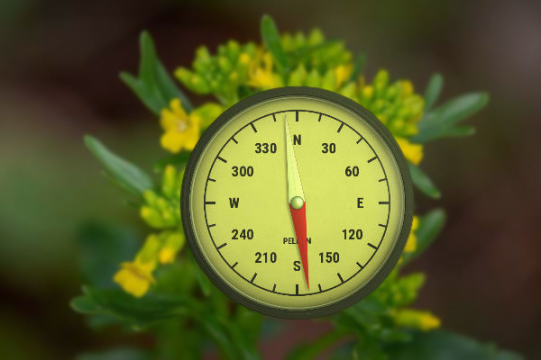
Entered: 172.5 °
